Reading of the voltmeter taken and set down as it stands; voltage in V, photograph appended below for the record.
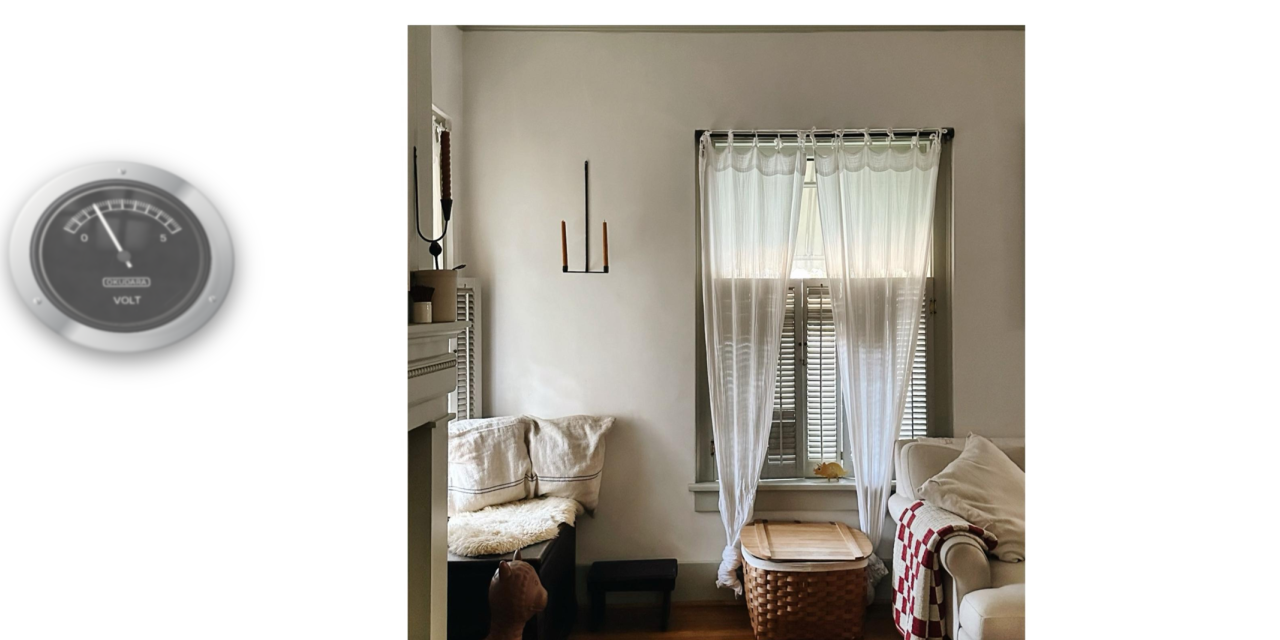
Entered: 1.5 V
